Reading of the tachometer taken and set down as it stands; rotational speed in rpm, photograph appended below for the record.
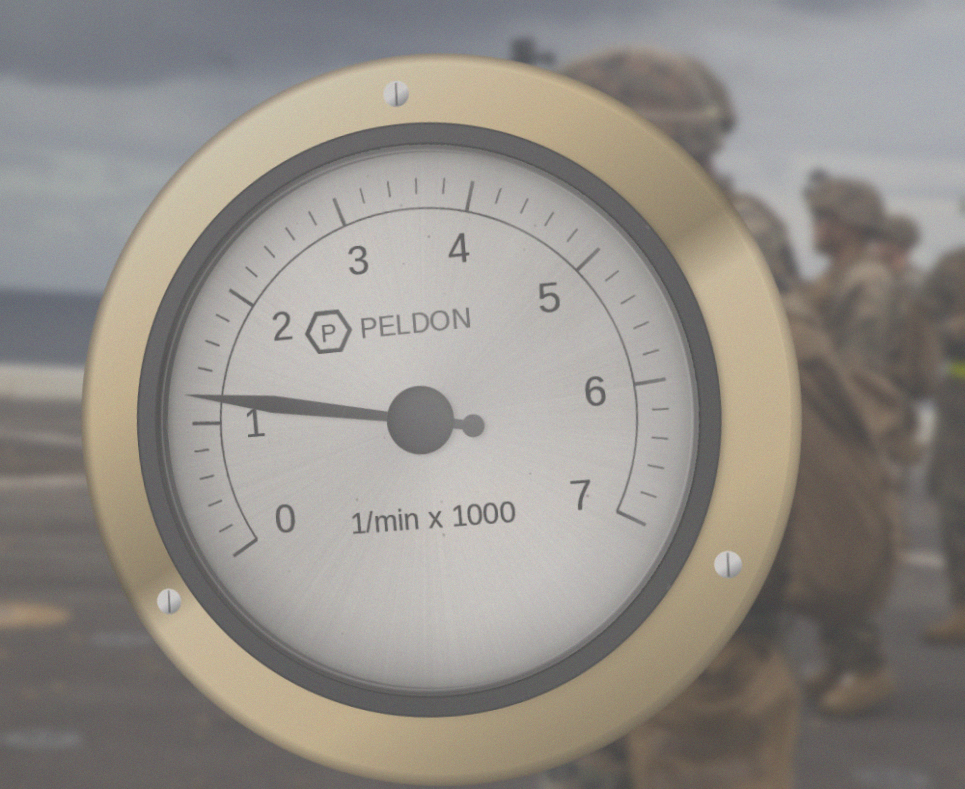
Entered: 1200 rpm
